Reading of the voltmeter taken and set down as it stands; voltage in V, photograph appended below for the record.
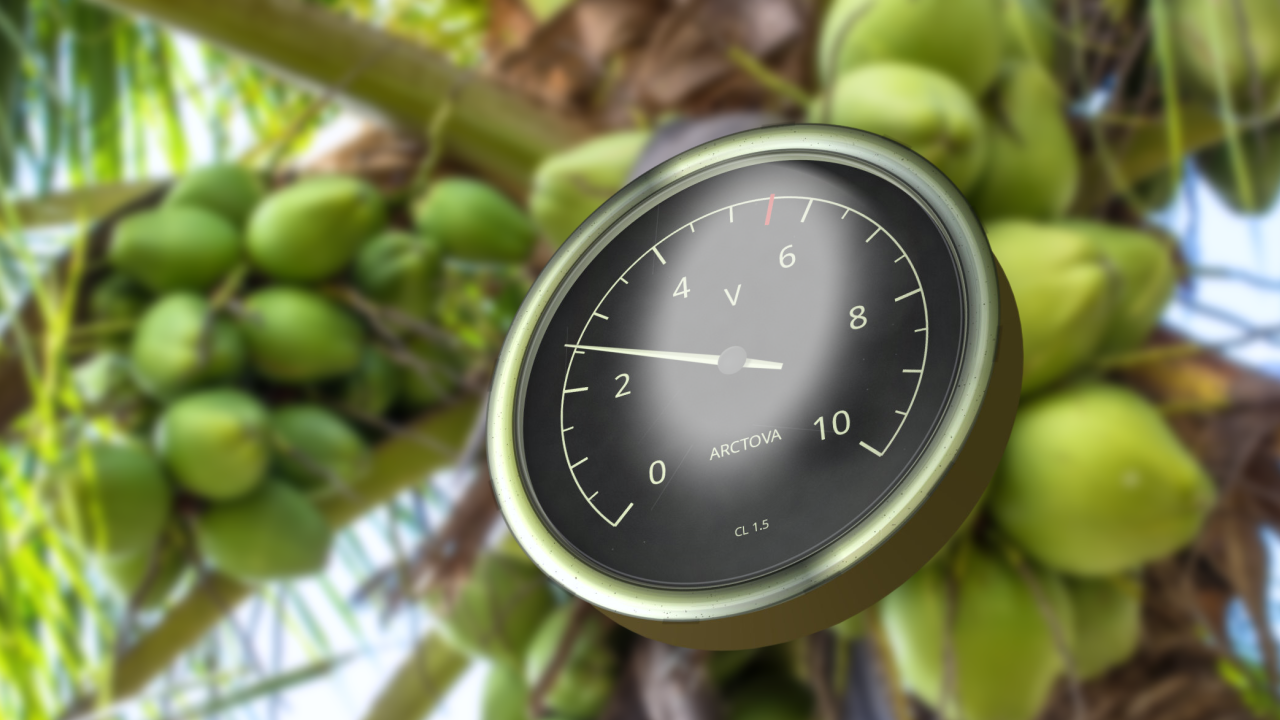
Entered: 2.5 V
